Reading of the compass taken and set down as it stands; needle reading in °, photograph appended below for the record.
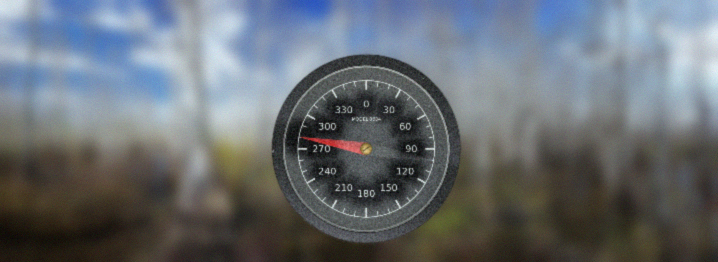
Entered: 280 °
